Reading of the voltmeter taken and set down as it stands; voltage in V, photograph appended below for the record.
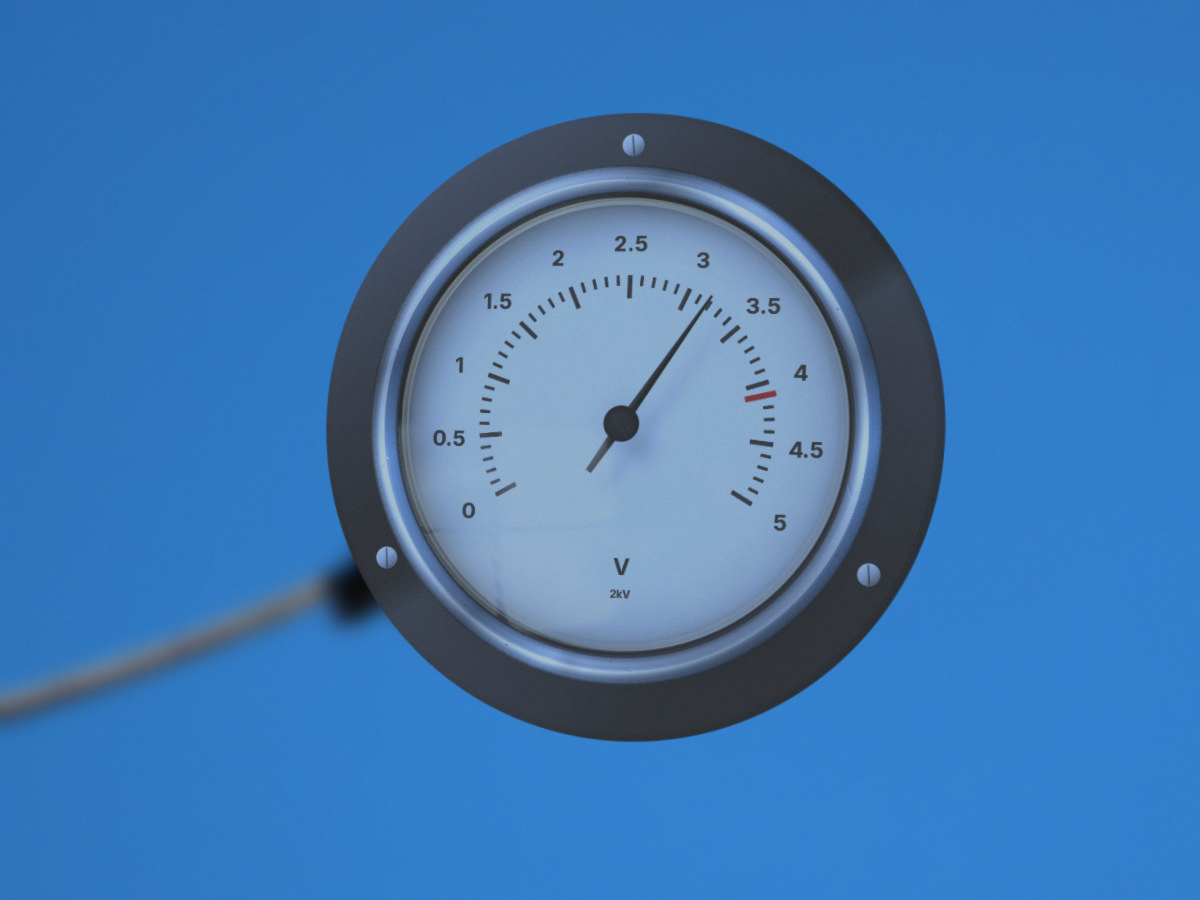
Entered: 3.2 V
